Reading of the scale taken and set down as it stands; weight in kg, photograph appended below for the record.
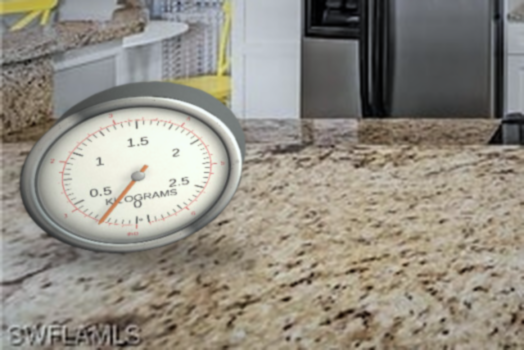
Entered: 0.25 kg
